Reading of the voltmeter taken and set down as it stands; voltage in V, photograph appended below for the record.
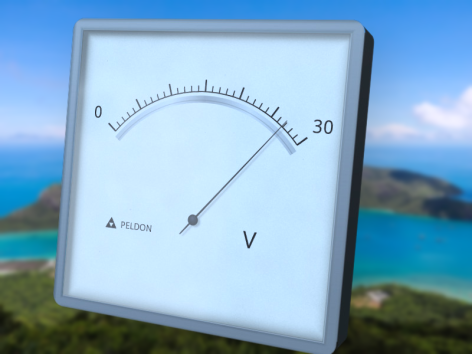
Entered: 27 V
